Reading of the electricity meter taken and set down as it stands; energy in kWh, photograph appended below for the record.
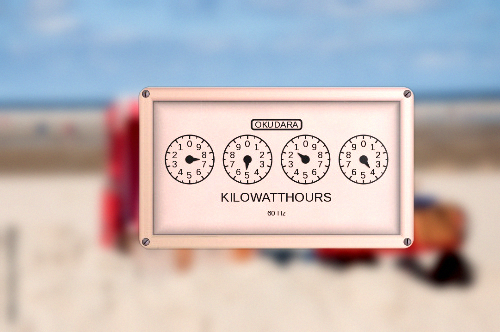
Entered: 7514 kWh
